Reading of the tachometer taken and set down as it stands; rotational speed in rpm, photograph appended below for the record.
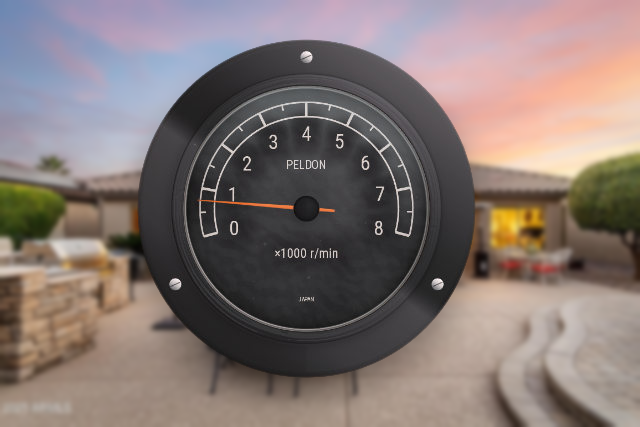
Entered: 750 rpm
